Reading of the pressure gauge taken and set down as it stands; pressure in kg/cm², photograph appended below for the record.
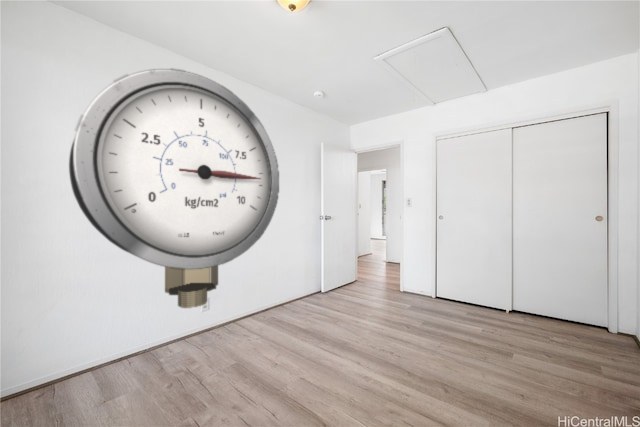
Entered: 8.75 kg/cm²
